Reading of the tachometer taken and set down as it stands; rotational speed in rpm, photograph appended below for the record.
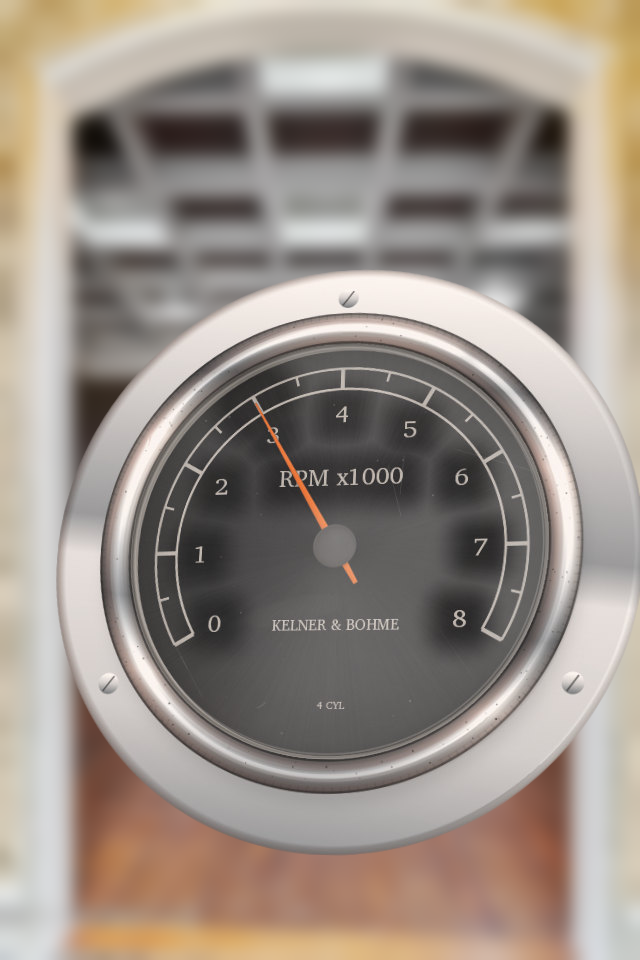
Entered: 3000 rpm
